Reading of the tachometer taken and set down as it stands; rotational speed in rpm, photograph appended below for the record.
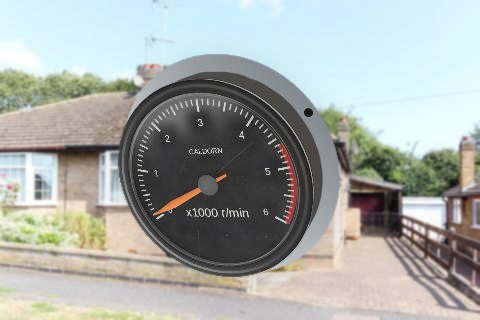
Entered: 100 rpm
